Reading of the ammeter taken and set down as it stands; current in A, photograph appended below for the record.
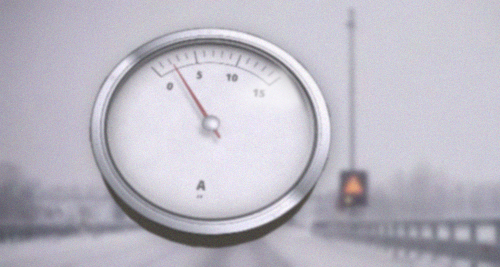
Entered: 2 A
